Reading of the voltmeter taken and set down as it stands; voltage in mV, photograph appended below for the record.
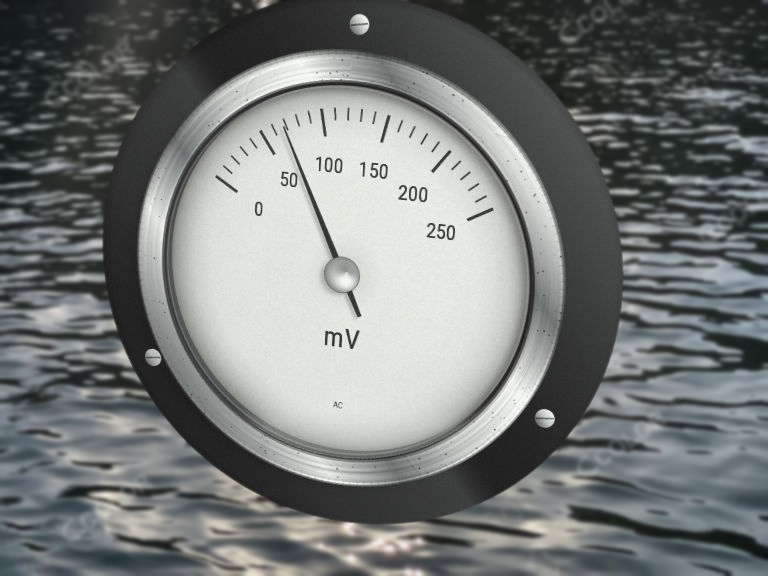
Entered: 70 mV
